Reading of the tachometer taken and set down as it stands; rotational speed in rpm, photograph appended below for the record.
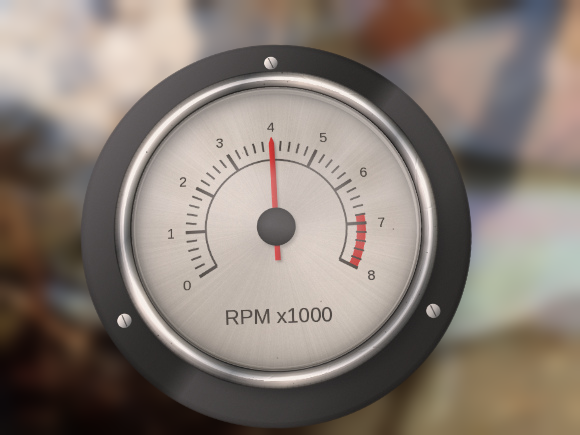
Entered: 4000 rpm
